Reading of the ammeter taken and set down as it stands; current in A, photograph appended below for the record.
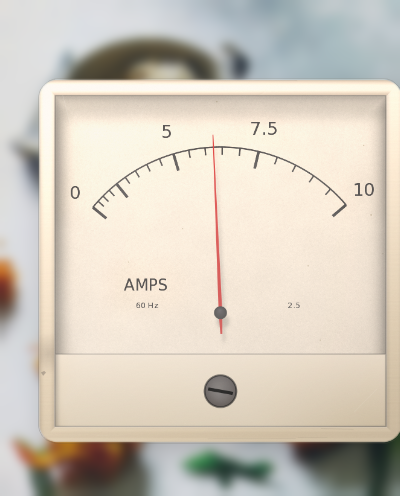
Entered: 6.25 A
